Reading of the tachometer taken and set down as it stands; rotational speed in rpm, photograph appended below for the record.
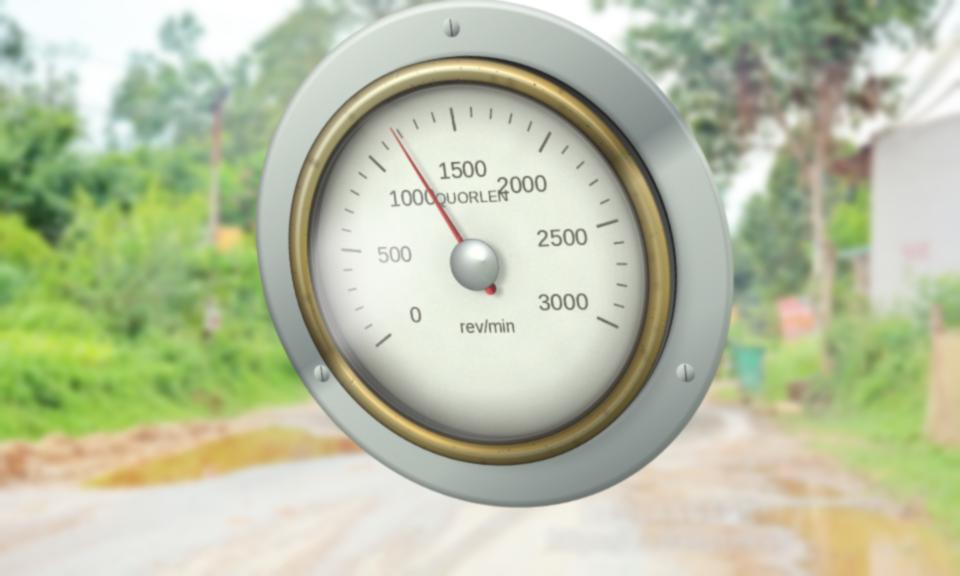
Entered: 1200 rpm
